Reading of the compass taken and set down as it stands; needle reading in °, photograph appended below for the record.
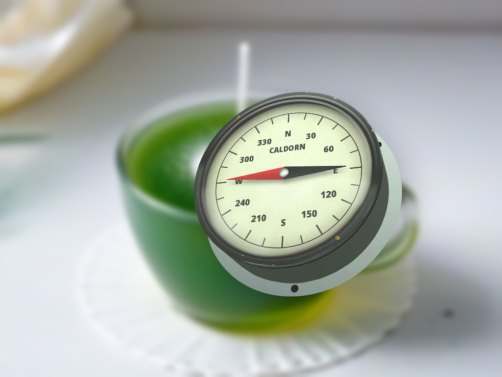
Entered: 270 °
